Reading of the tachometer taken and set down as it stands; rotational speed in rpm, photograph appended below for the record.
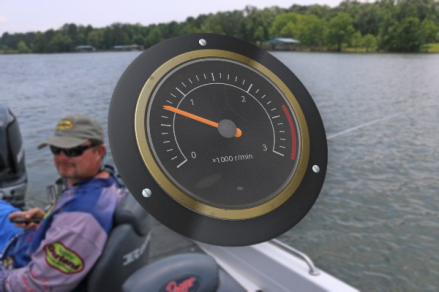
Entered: 700 rpm
